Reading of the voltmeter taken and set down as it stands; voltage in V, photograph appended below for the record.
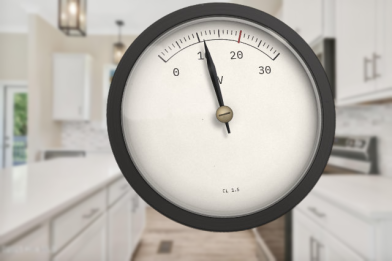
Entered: 11 V
